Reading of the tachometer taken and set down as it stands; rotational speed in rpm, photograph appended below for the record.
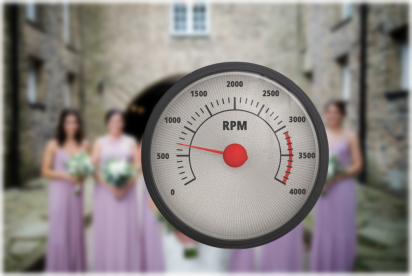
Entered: 700 rpm
